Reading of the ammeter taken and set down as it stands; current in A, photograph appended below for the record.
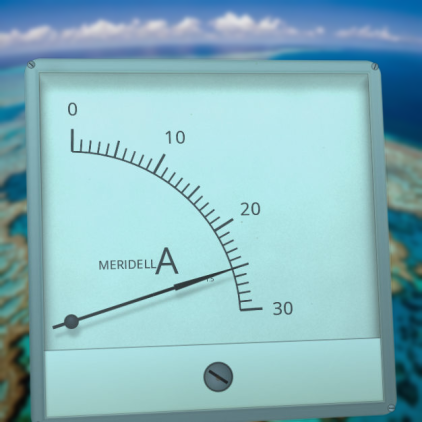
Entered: 25 A
